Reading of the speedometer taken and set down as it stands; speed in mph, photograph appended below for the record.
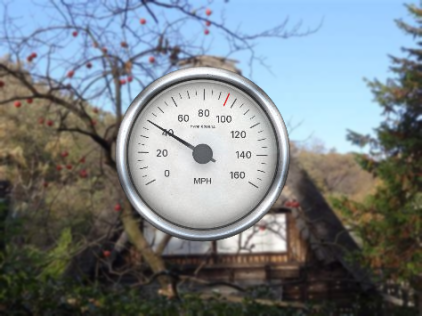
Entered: 40 mph
